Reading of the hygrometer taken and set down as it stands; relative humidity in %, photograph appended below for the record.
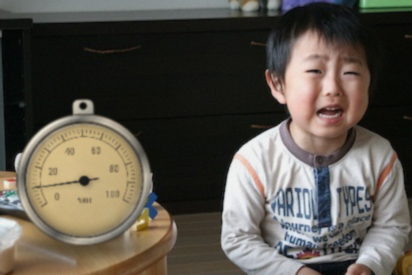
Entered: 10 %
